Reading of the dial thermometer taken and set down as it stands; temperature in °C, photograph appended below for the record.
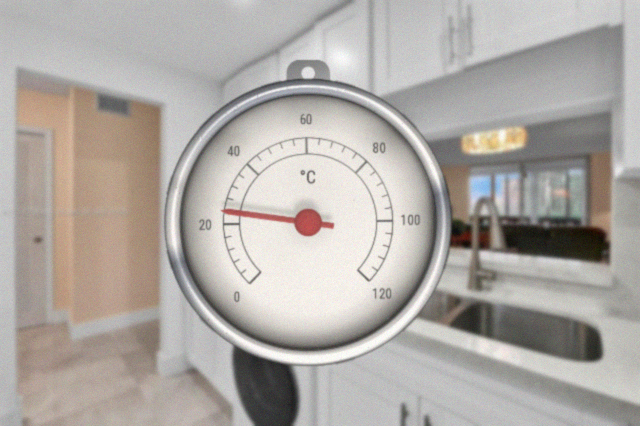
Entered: 24 °C
